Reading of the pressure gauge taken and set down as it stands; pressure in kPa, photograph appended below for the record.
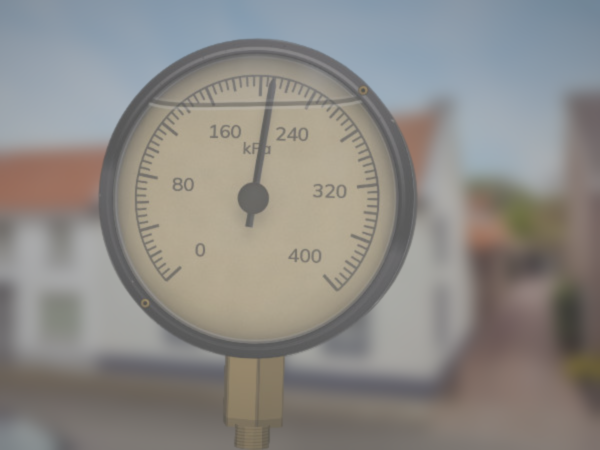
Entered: 210 kPa
